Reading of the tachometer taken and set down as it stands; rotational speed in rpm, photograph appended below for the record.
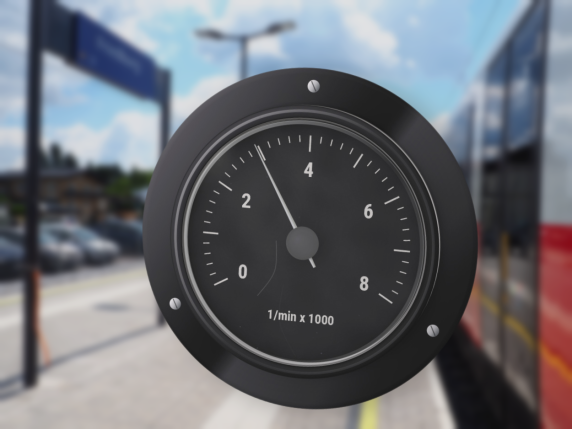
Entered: 3000 rpm
